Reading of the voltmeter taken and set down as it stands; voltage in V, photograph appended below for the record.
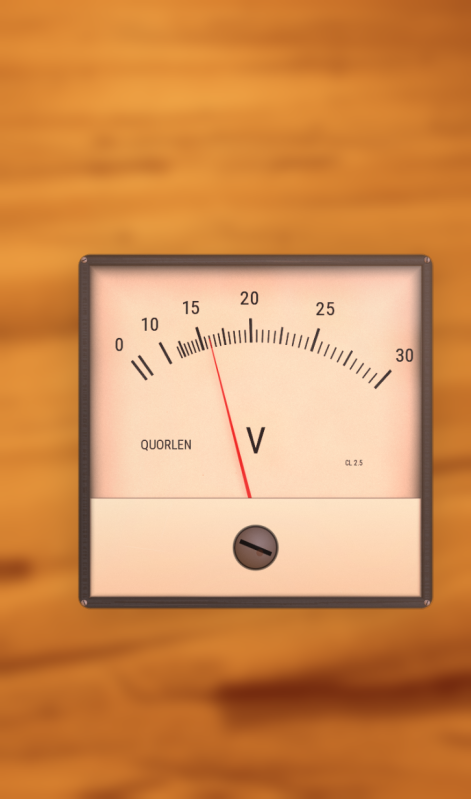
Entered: 16 V
